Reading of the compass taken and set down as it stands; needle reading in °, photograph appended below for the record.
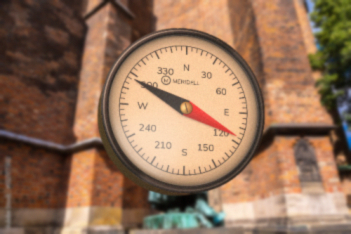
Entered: 115 °
